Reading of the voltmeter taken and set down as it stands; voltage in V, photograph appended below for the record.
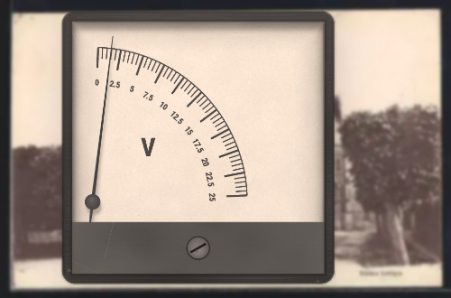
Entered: 1.5 V
